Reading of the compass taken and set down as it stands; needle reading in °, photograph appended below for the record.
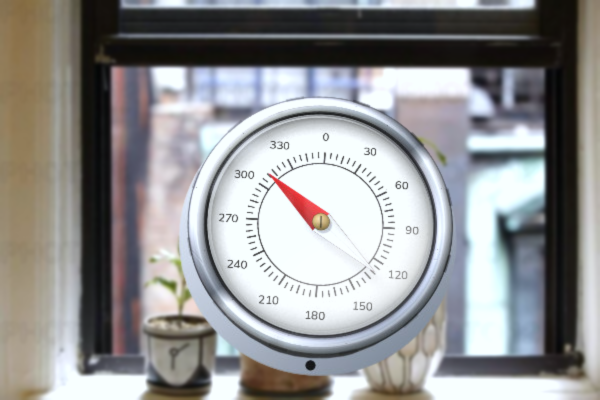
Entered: 310 °
